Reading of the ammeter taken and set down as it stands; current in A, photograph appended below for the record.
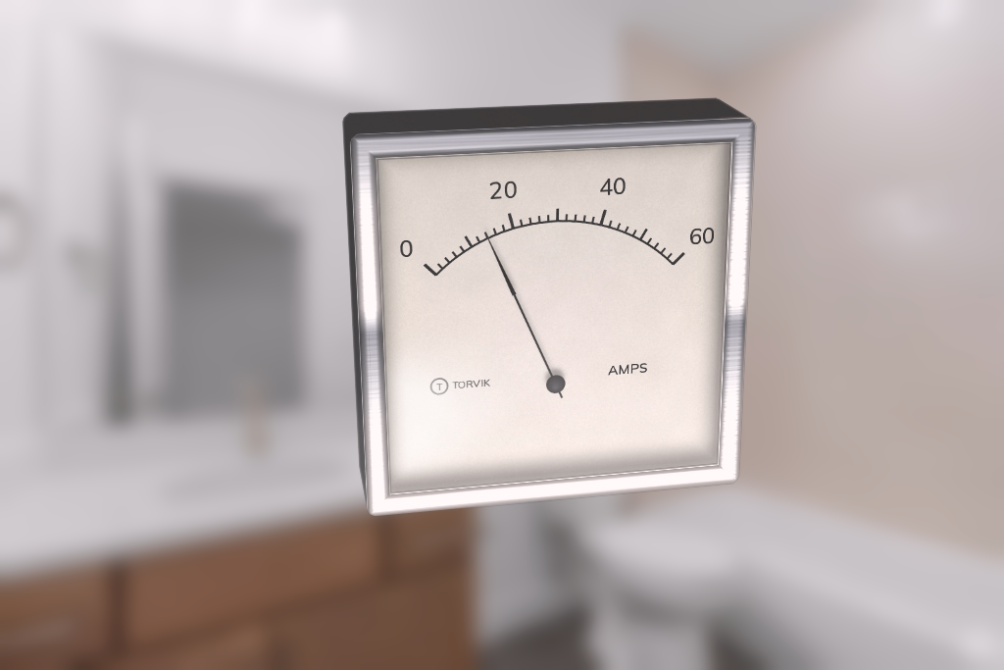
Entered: 14 A
